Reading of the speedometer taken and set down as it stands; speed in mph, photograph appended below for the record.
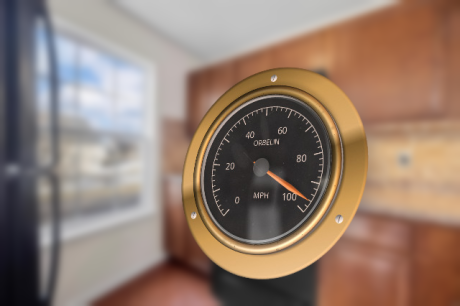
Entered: 96 mph
